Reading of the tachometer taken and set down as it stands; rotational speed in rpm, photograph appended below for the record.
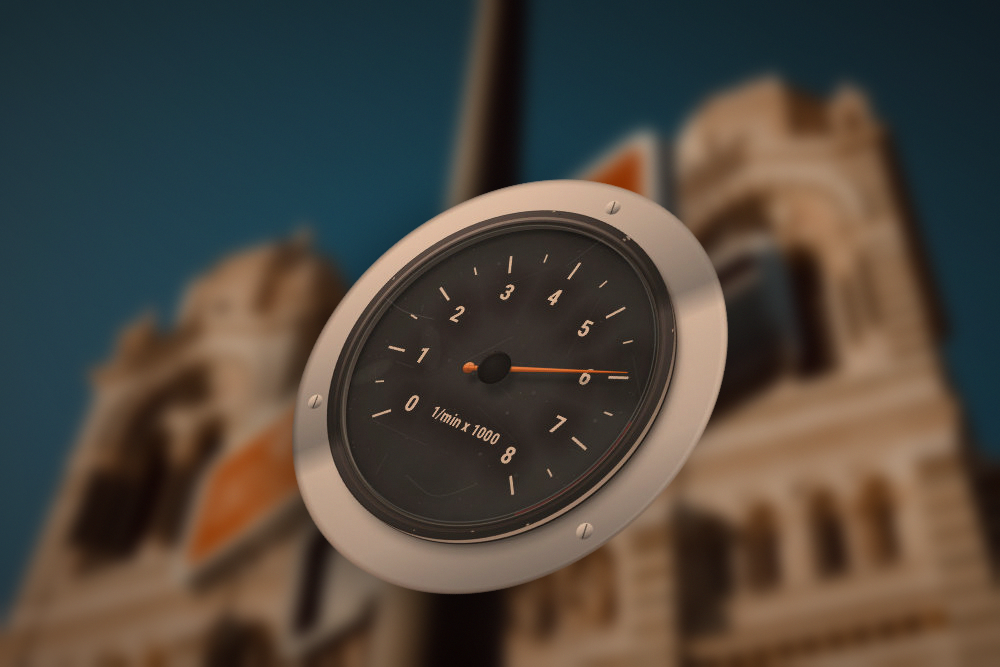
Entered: 6000 rpm
